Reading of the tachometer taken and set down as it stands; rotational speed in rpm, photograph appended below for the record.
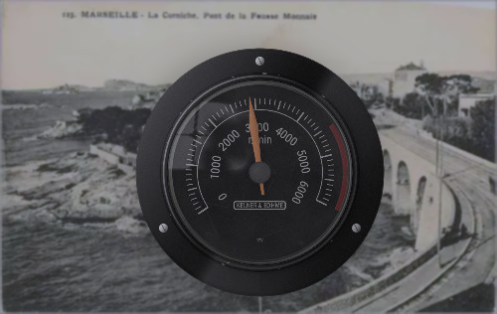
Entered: 2900 rpm
